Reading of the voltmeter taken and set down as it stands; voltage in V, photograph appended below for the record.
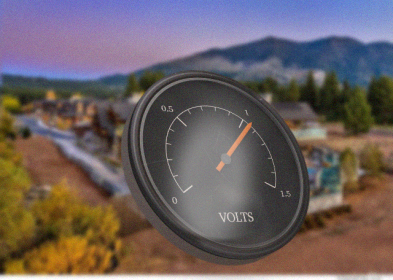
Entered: 1.05 V
